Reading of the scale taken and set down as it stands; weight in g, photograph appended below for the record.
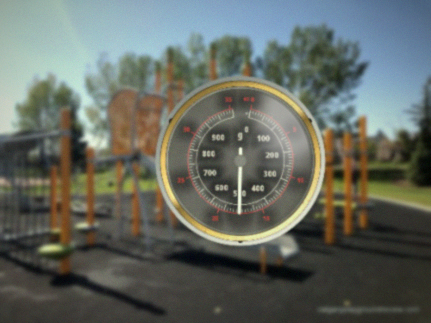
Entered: 500 g
